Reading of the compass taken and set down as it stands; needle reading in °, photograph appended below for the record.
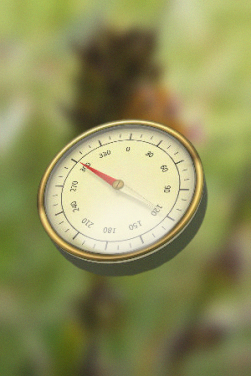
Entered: 300 °
